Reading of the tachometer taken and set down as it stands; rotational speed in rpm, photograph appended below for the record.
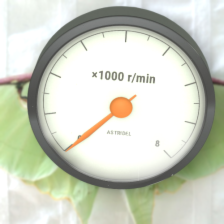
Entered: 0 rpm
